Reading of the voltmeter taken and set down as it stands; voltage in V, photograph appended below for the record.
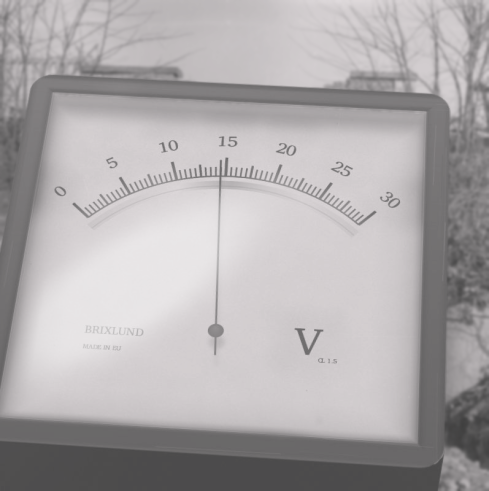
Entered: 14.5 V
